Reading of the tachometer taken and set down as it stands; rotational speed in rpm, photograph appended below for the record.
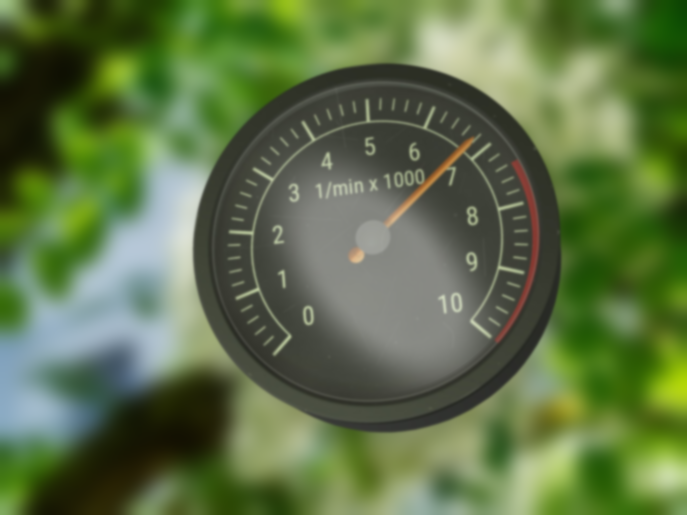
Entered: 6800 rpm
